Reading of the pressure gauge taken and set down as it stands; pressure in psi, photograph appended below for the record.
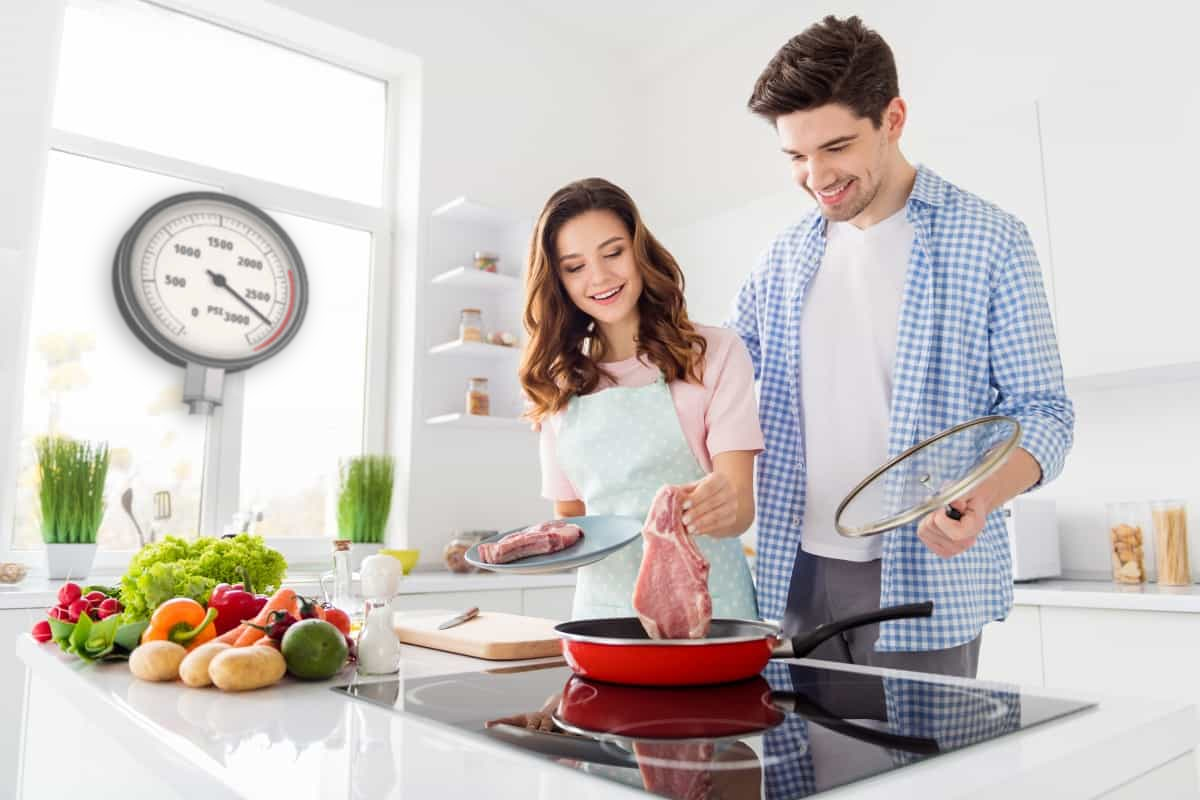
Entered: 2750 psi
